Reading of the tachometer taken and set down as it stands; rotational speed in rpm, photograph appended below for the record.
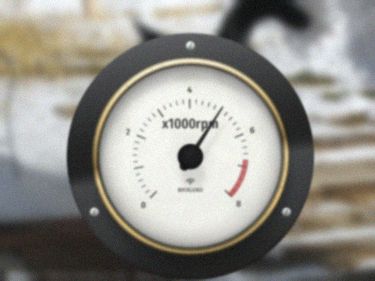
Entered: 5000 rpm
